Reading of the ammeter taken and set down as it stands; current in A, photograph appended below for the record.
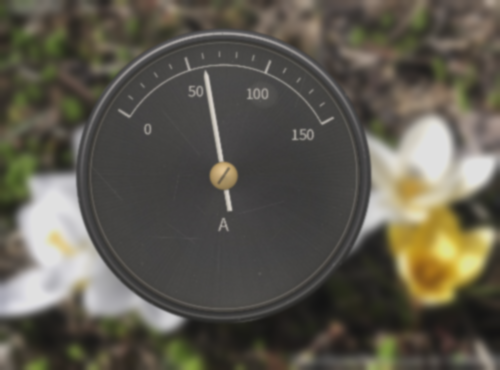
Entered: 60 A
